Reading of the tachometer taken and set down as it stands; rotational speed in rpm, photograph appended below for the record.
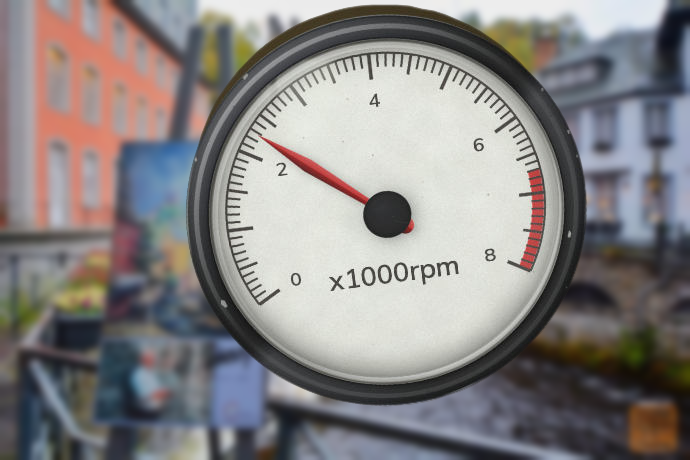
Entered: 2300 rpm
